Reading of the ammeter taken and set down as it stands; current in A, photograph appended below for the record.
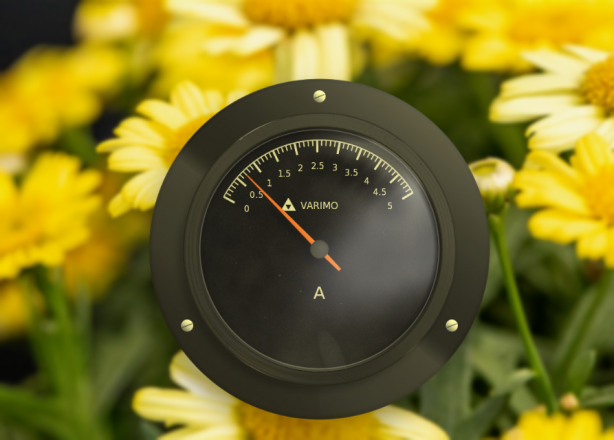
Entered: 0.7 A
